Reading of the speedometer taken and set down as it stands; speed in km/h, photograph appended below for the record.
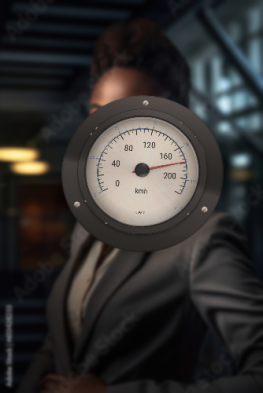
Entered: 180 km/h
